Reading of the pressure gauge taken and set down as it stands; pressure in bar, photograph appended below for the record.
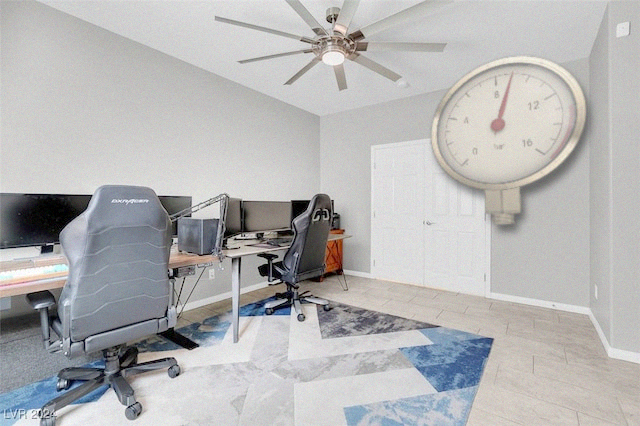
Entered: 9 bar
